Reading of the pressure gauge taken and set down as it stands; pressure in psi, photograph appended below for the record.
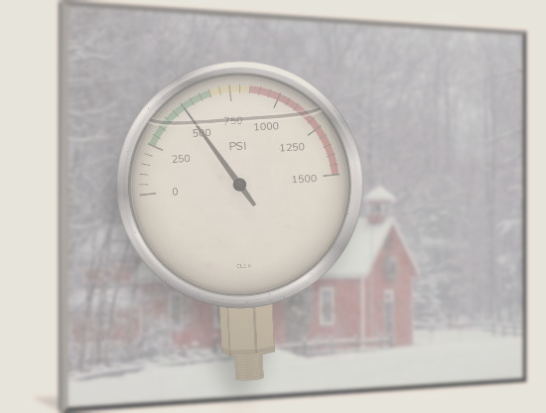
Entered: 500 psi
